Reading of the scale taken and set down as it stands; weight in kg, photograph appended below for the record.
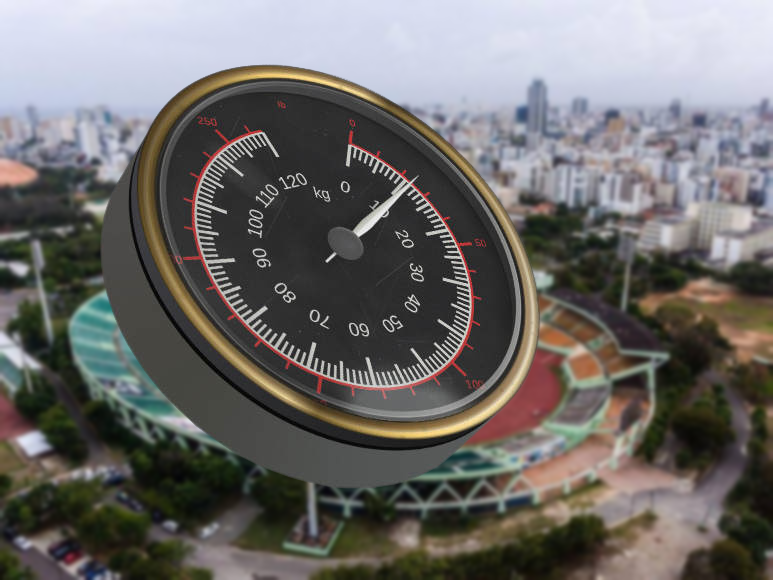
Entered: 11 kg
